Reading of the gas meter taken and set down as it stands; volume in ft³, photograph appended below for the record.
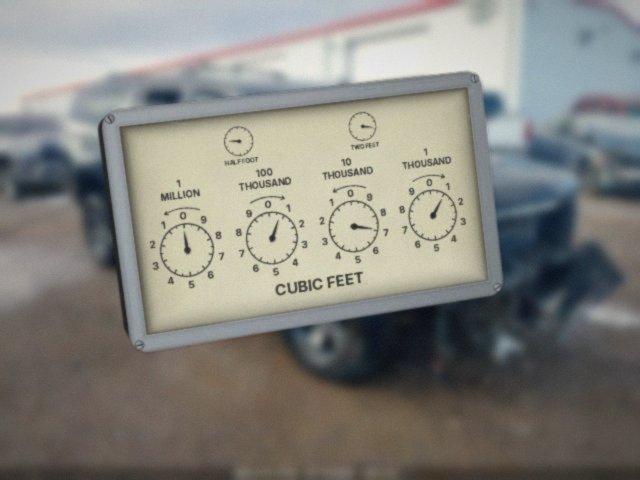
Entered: 7100 ft³
